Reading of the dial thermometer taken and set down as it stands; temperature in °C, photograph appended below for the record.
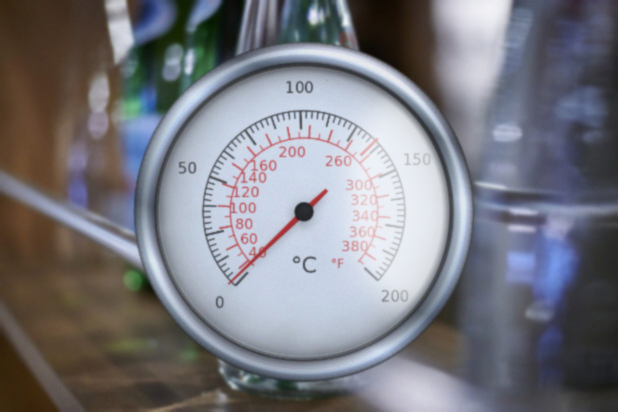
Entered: 2.5 °C
